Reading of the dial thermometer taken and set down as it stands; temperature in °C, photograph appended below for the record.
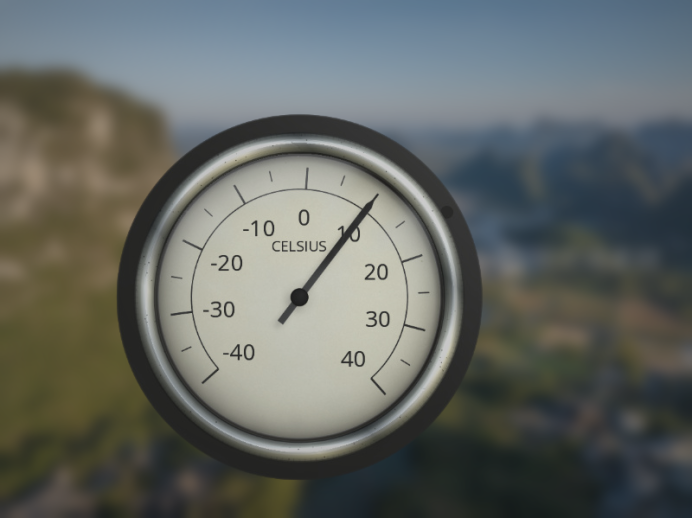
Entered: 10 °C
